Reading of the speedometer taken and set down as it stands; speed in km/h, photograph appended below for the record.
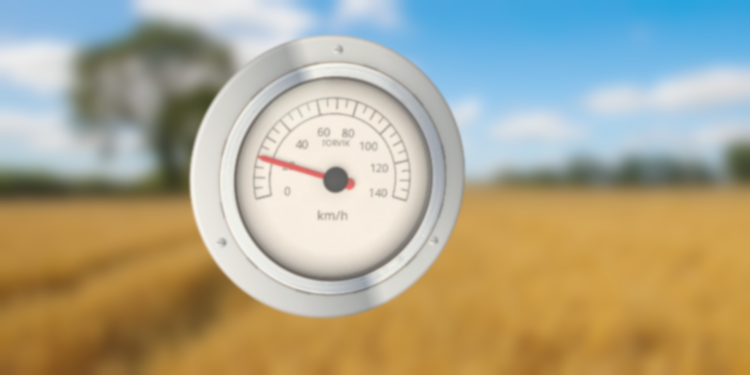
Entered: 20 km/h
